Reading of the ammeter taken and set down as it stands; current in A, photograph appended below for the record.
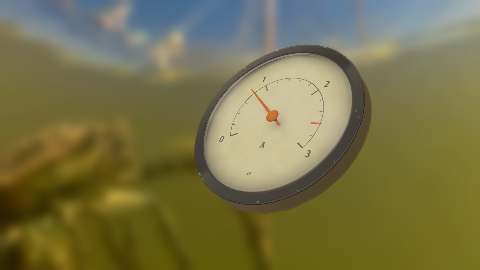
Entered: 0.8 A
